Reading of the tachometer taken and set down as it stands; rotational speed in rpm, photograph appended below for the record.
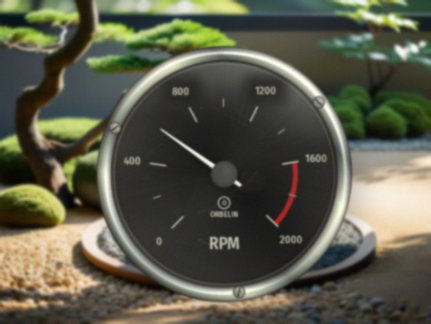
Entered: 600 rpm
